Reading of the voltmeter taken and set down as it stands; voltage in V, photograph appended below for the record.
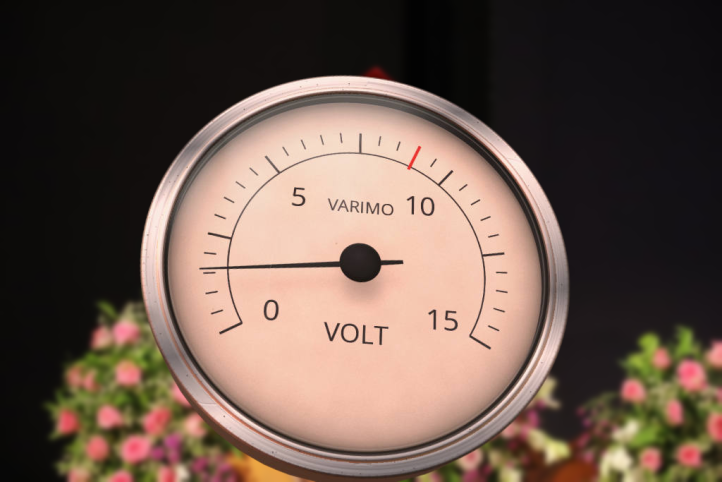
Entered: 1.5 V
